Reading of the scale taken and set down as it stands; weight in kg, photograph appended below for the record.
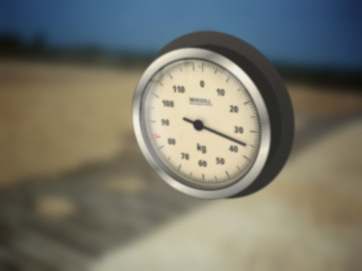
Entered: 35 kg
